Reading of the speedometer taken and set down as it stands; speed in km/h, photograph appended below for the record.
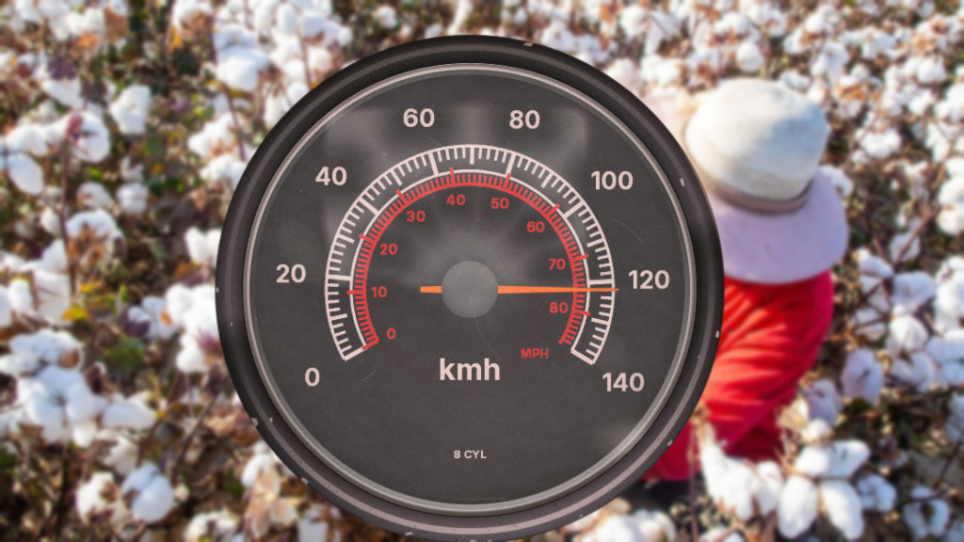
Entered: 122 km/h
